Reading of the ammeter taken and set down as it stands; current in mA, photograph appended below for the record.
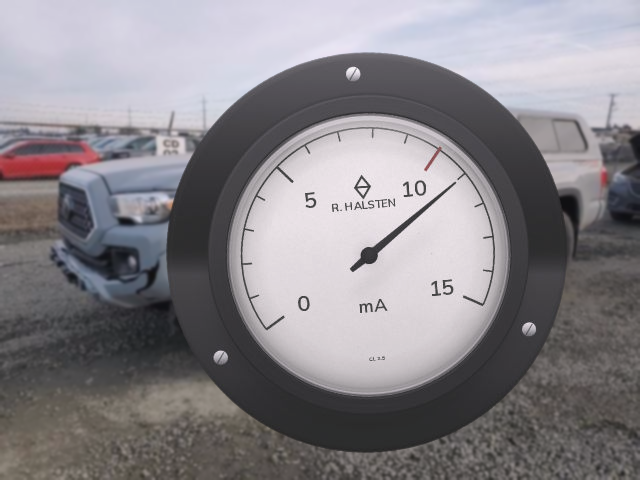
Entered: 11 mA
